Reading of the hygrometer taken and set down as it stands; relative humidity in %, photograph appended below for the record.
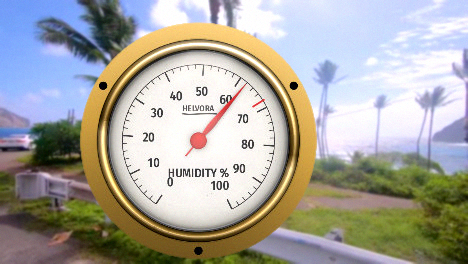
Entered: 62 %
